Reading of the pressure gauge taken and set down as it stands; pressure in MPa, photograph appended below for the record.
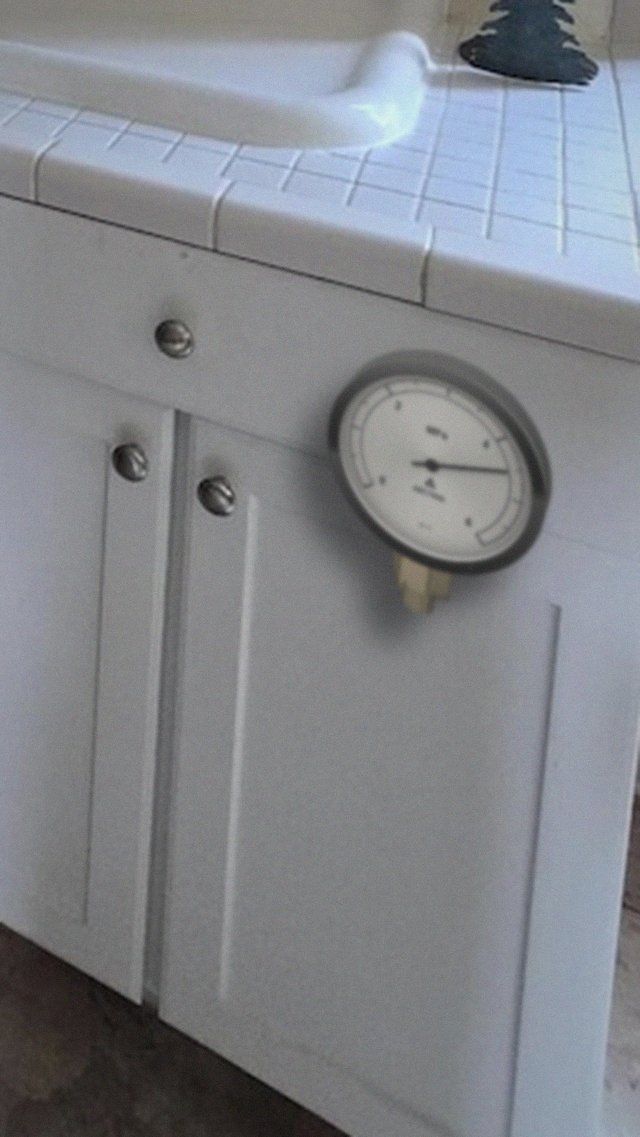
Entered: 4.5 MPa
